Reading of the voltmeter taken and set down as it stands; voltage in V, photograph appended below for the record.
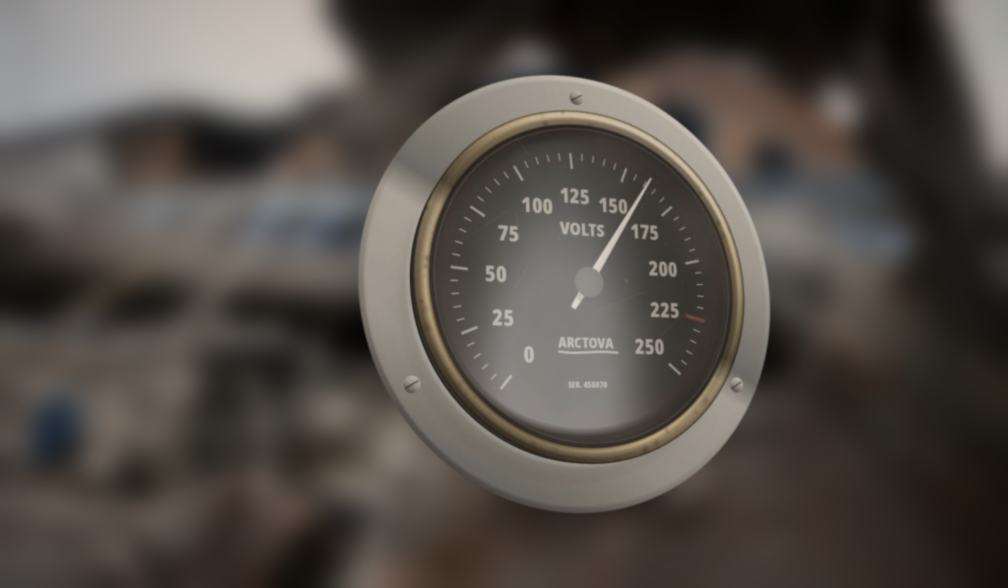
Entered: 160 V
